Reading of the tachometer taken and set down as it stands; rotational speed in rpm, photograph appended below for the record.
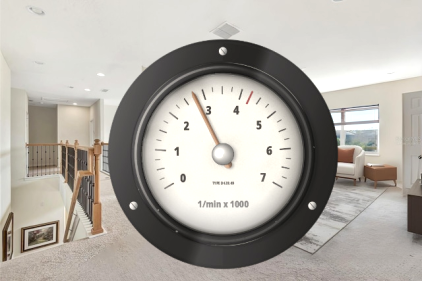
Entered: 2750 rpm
